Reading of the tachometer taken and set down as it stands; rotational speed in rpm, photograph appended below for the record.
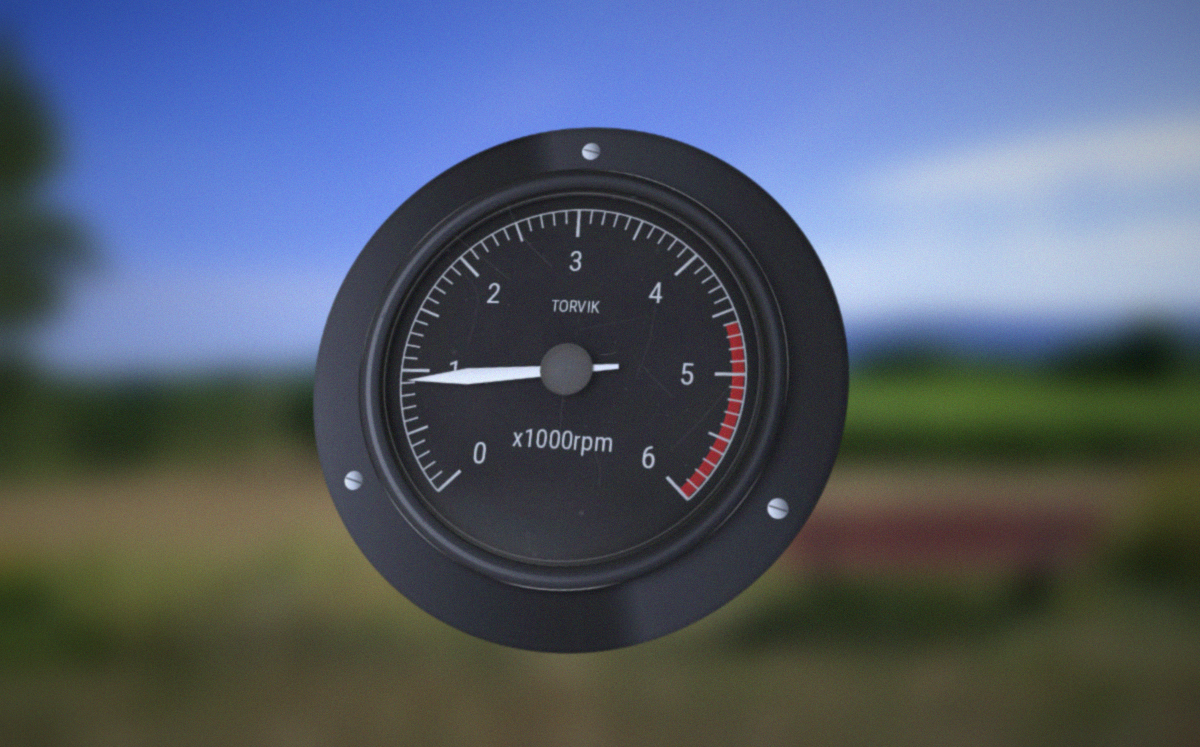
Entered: 900 rpm
